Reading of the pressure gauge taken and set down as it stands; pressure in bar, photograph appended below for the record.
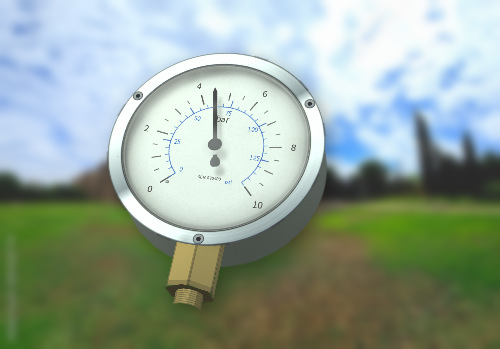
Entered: 4.5 bar
